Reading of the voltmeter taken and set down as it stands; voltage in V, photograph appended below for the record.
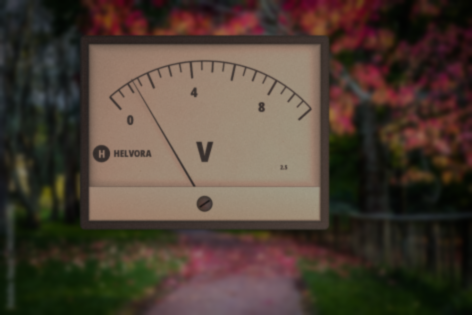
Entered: 1.25 V
